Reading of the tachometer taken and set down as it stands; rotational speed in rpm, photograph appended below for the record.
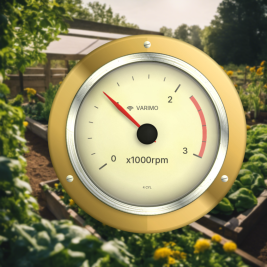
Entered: 1000 rpm
